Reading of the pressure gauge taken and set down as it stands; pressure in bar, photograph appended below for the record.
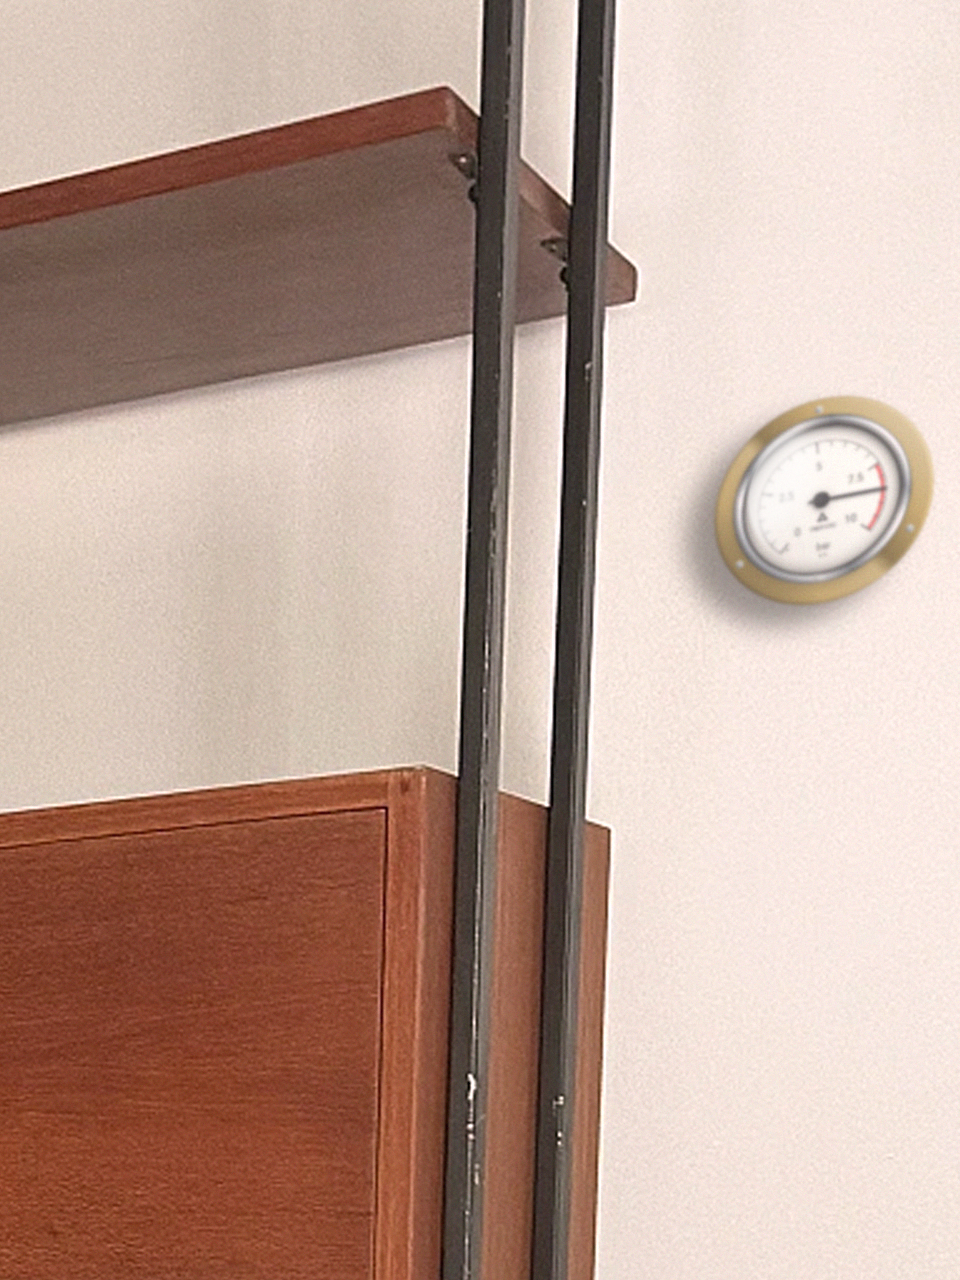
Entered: 8.5 bar
